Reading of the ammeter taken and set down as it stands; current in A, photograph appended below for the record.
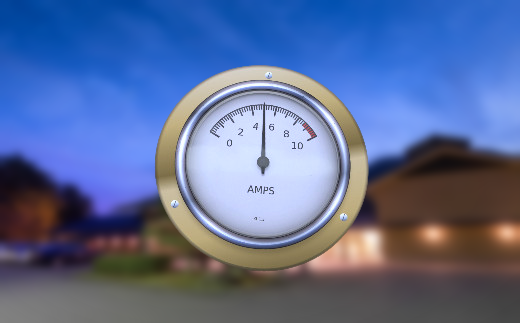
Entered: 5 A
